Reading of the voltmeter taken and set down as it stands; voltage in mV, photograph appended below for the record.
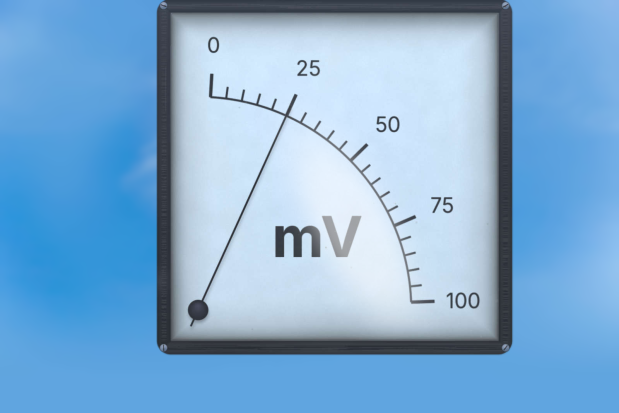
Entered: 25 mV
